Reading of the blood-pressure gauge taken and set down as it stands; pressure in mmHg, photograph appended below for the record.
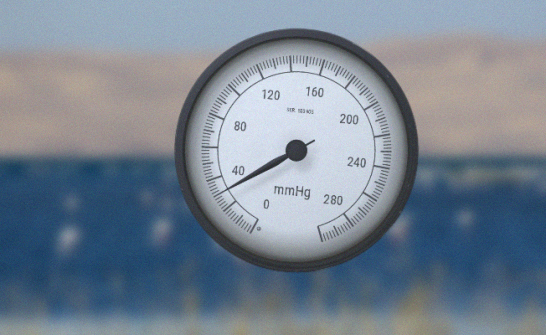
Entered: 30 mmHg
